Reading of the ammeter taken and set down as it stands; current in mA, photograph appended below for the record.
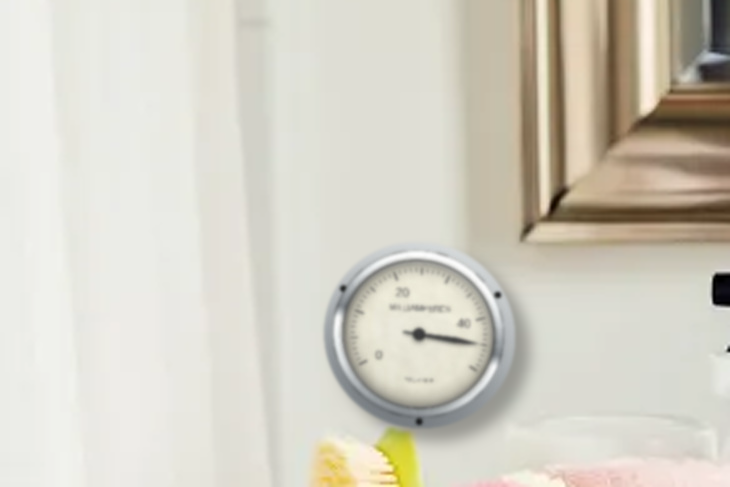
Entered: 45 mA
